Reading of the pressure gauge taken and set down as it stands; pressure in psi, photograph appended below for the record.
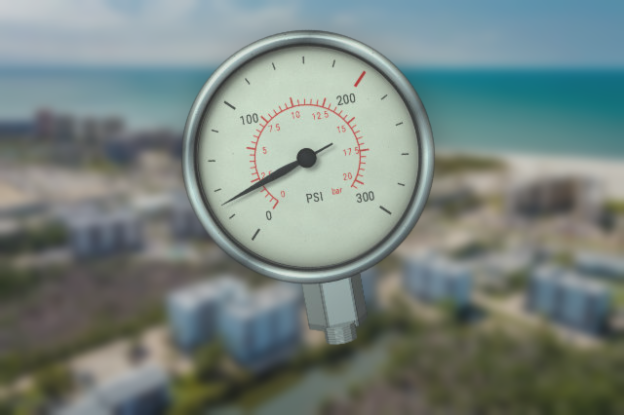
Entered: 30 psi
